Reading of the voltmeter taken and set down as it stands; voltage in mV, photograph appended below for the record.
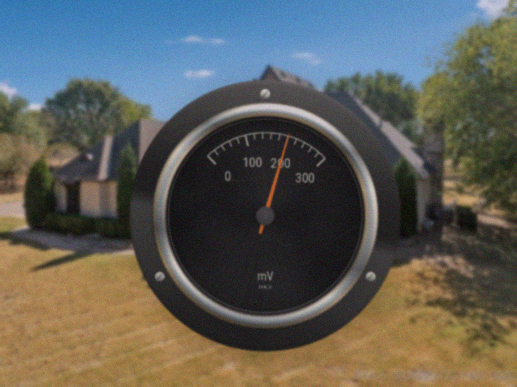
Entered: 200 mV
